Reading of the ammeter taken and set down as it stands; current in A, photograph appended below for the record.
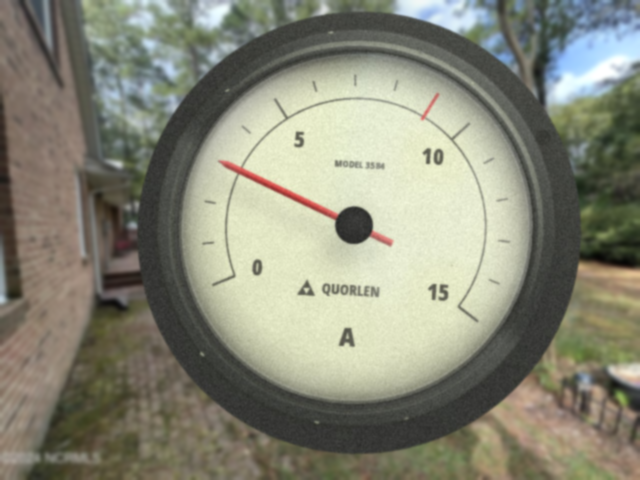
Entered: 3 A
